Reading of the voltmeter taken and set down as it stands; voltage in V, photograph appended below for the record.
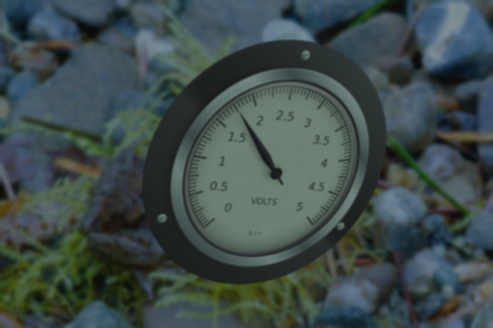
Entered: 1.75 V
